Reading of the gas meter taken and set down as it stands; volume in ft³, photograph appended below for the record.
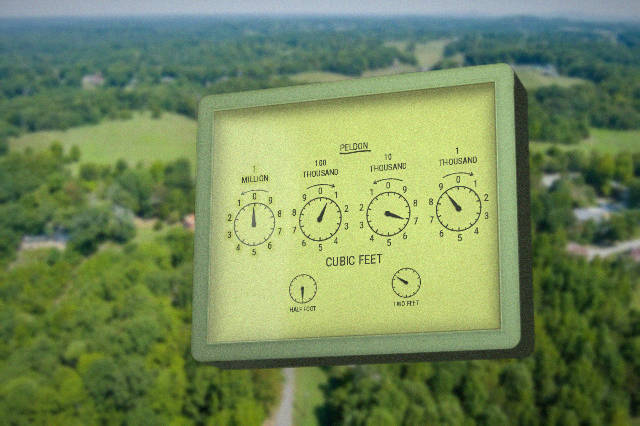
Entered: 6900 ft³
